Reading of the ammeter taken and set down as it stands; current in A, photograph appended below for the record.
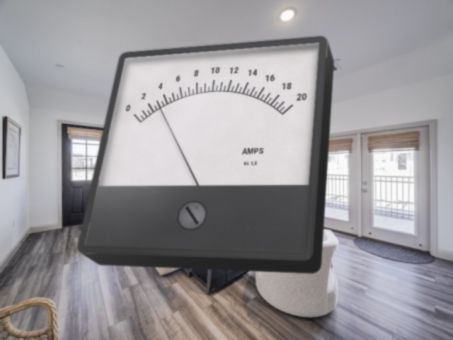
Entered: 3 A
